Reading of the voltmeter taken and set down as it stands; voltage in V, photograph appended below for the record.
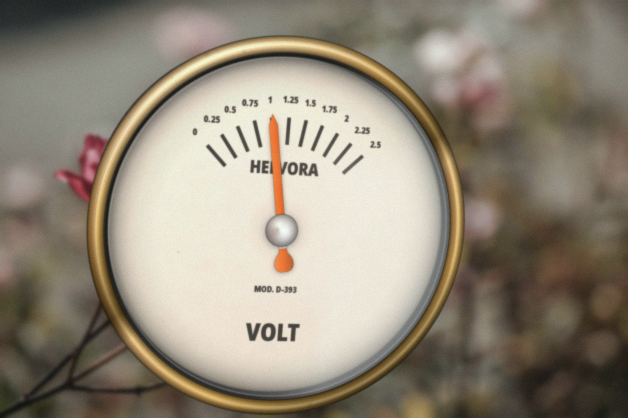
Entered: 1 V
